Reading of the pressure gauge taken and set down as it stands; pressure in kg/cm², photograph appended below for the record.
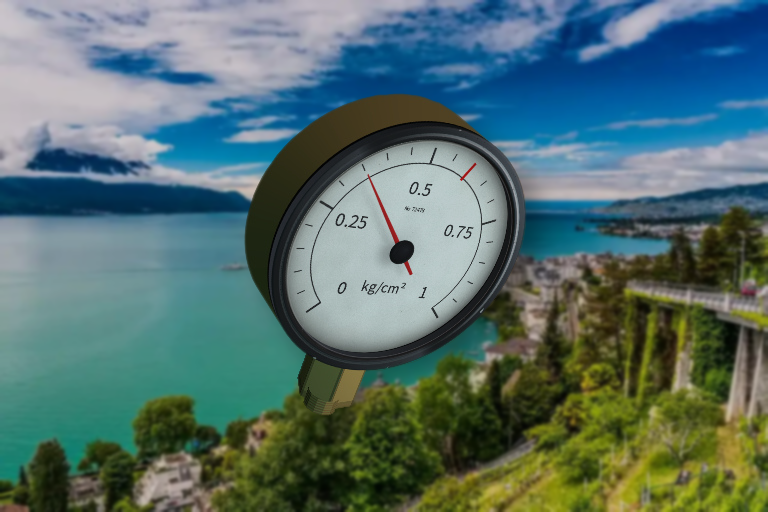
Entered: 0.35 kg/cm²
